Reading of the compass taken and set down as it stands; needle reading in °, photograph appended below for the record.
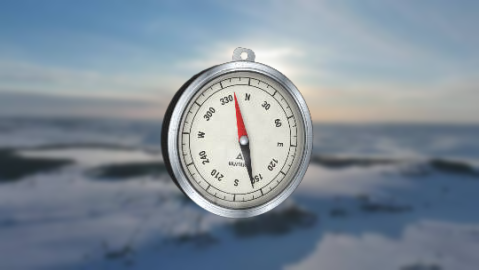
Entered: 340 °
